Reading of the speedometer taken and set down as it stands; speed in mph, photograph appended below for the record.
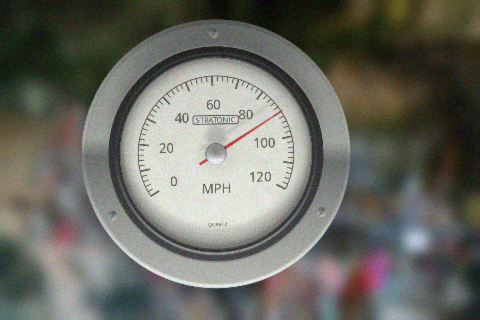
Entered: 90 mph
